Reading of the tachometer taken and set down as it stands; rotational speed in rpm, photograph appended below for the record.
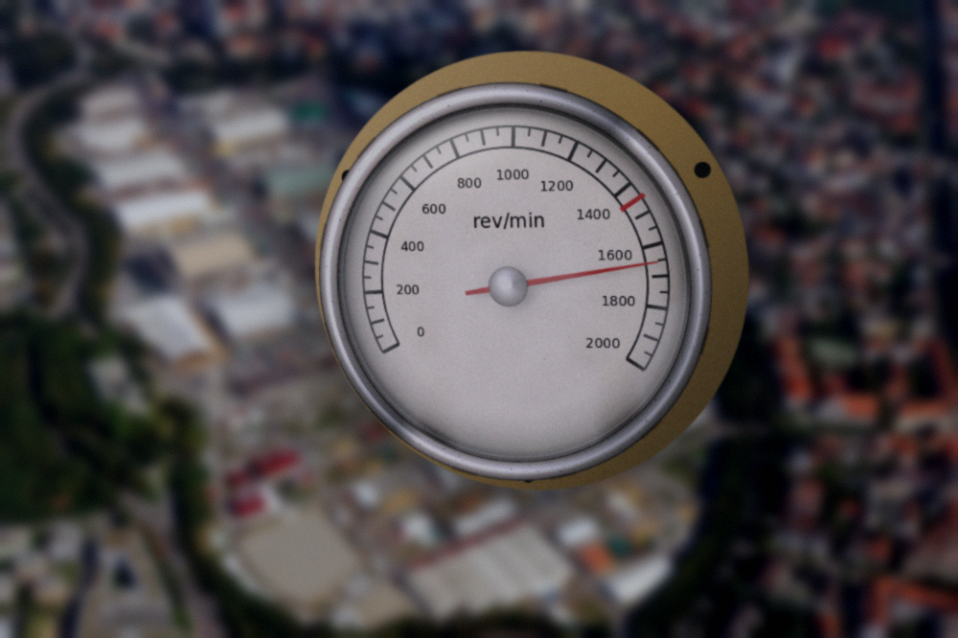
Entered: 1650 rpm
